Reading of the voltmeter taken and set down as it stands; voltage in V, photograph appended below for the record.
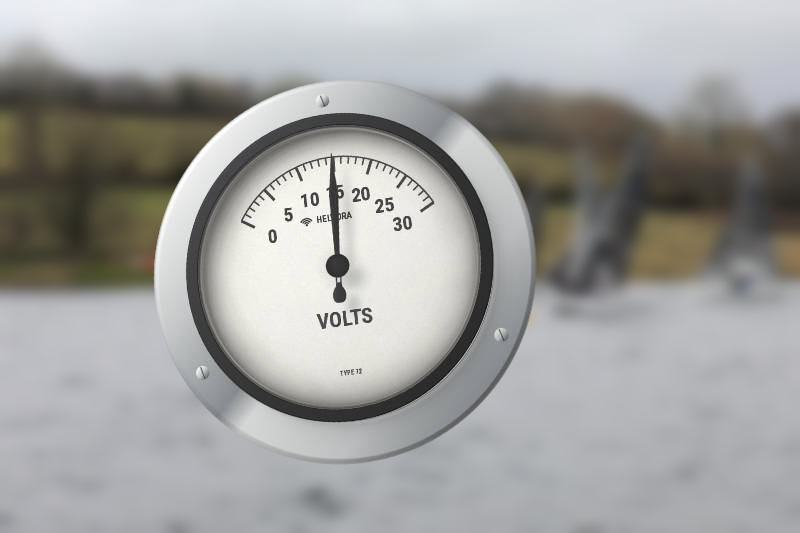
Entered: 15 V
